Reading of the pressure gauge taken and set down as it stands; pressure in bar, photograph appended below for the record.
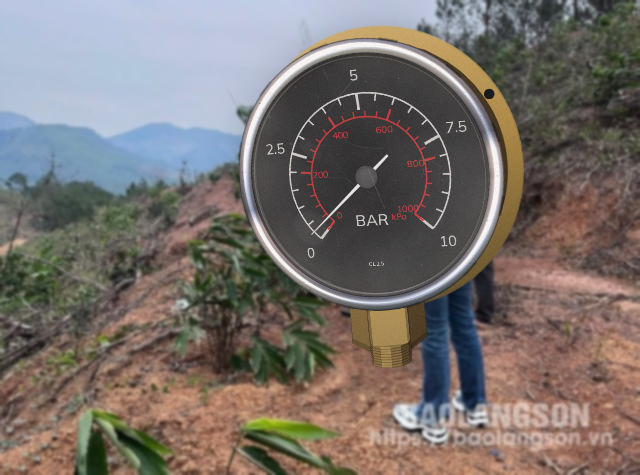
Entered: 0.25 bar
